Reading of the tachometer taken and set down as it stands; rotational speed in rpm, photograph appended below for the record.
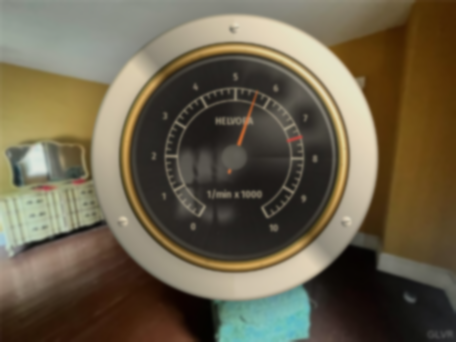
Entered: 5600 rpm
